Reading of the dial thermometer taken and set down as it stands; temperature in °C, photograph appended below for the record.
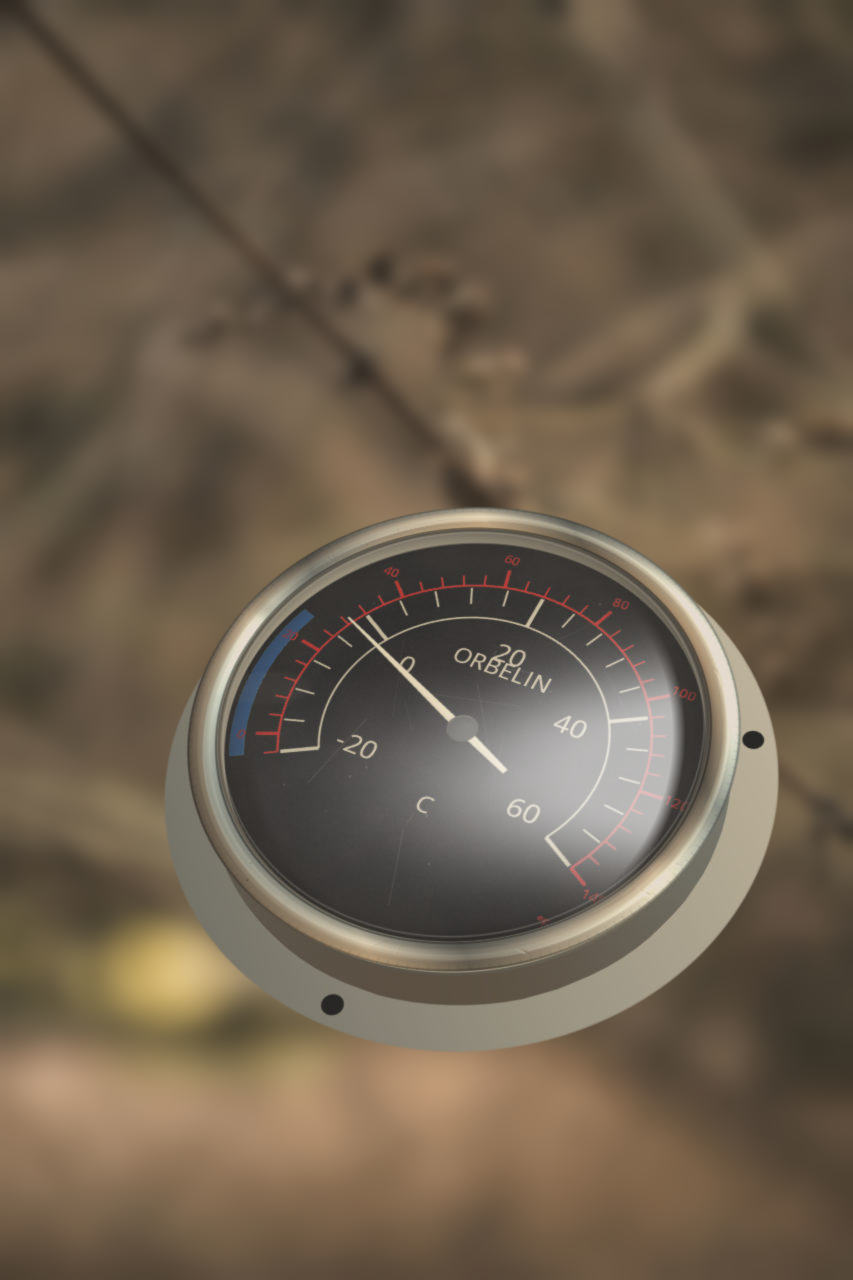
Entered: -2 °C
